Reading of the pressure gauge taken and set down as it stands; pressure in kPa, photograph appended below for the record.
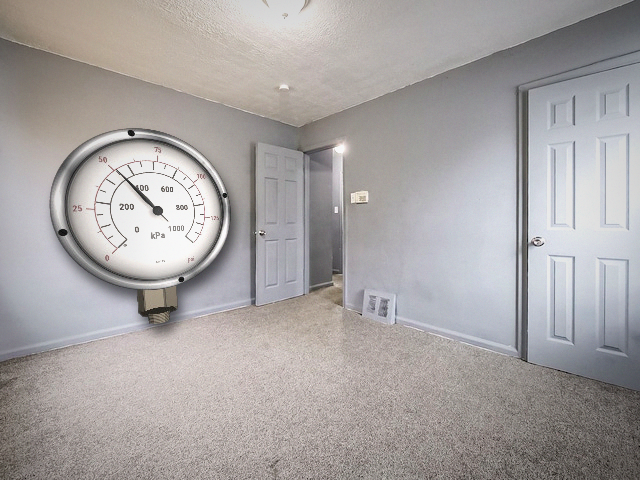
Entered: 350 kPa
